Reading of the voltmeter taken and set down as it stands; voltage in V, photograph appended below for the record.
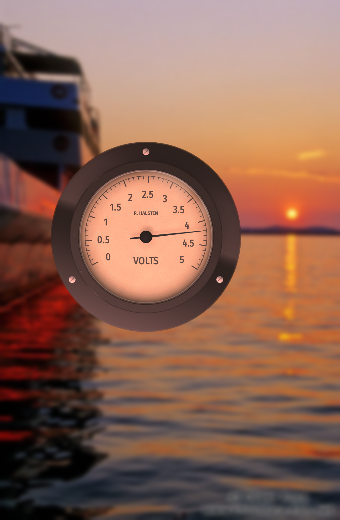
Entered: 4.2 V
